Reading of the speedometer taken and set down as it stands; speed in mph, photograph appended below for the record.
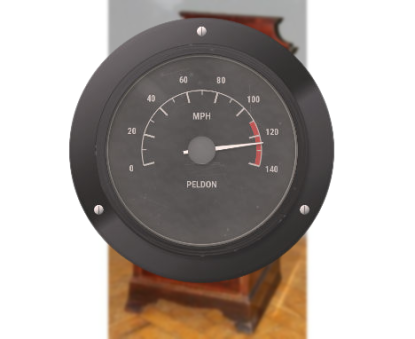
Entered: 125 mph
